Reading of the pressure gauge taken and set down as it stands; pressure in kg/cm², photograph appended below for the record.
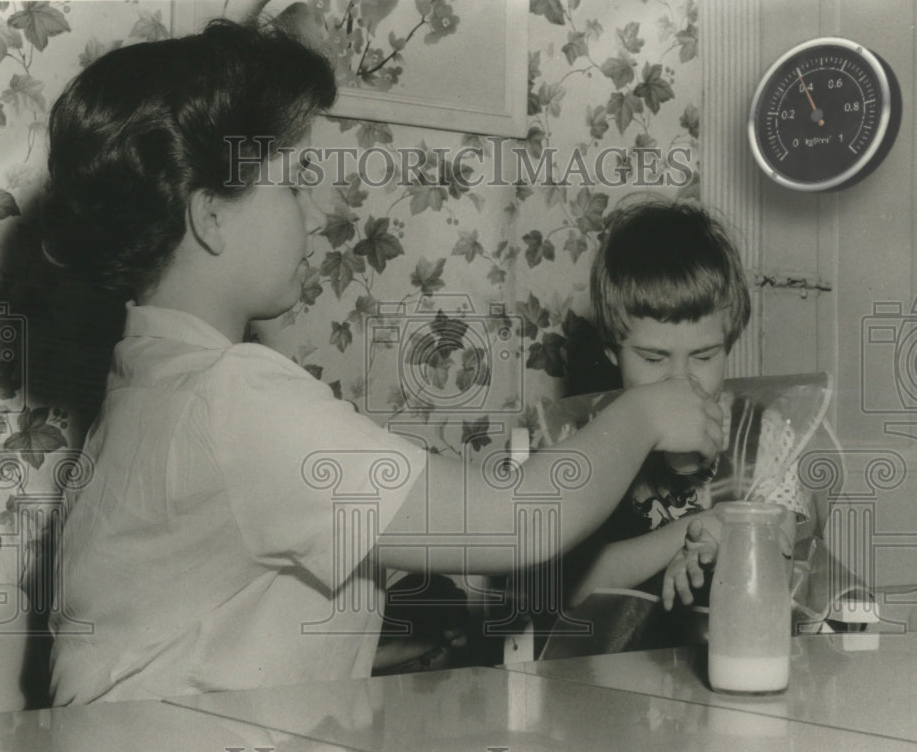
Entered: 0.4 kg/cm²
